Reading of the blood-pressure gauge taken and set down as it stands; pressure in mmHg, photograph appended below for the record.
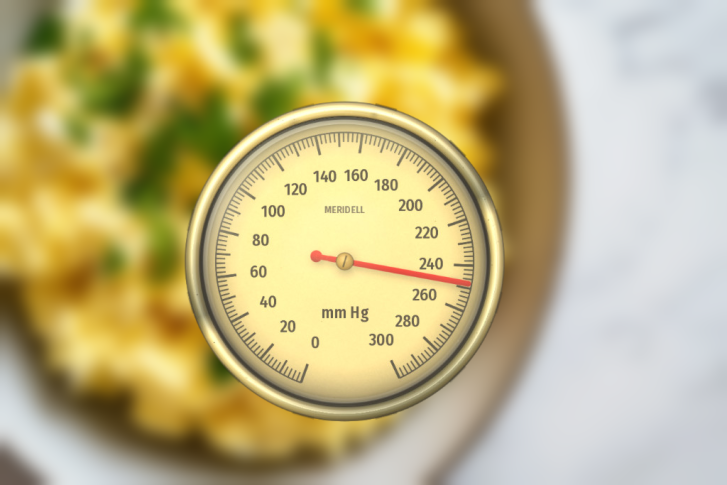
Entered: 248 mmHg
